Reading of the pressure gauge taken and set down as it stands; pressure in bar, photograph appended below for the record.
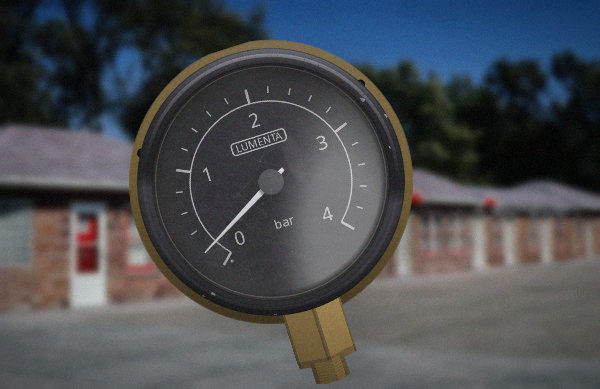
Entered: 0.2 bar
